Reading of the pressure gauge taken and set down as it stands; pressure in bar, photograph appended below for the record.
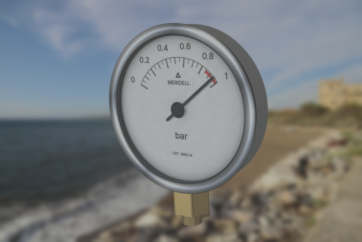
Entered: 0.95 bar
